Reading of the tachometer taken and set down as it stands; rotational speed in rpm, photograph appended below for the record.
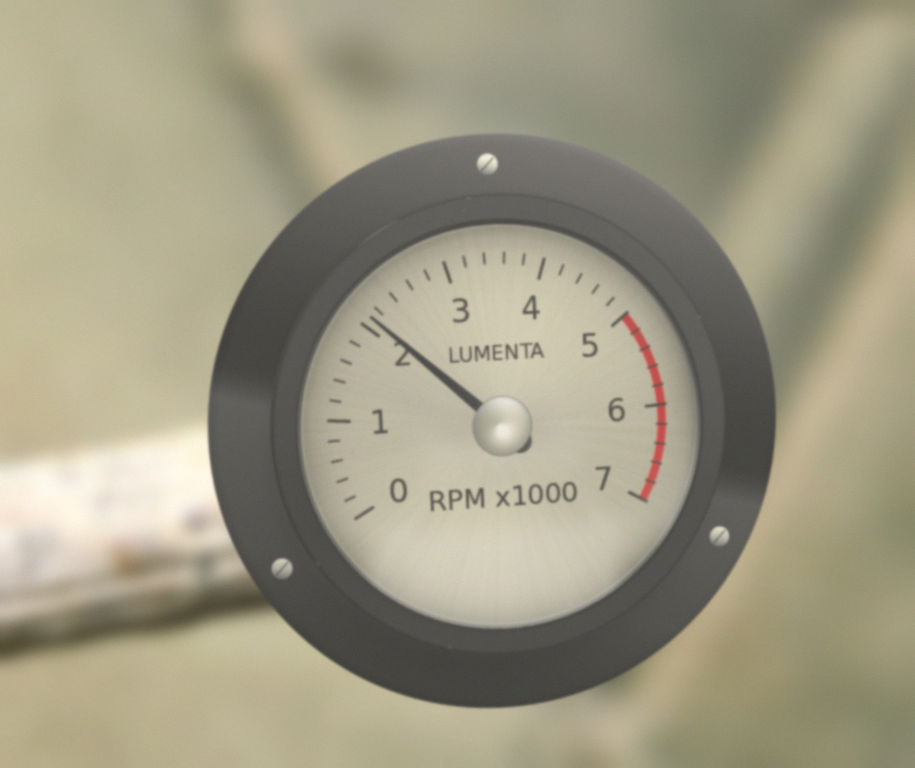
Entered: 2100 rpm
